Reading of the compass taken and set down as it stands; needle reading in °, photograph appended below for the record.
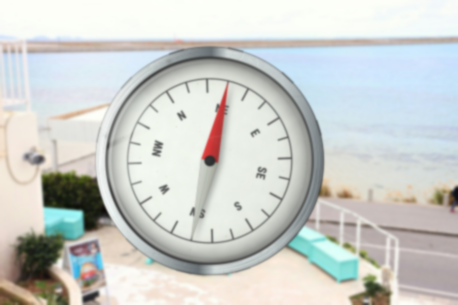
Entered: 45 °
